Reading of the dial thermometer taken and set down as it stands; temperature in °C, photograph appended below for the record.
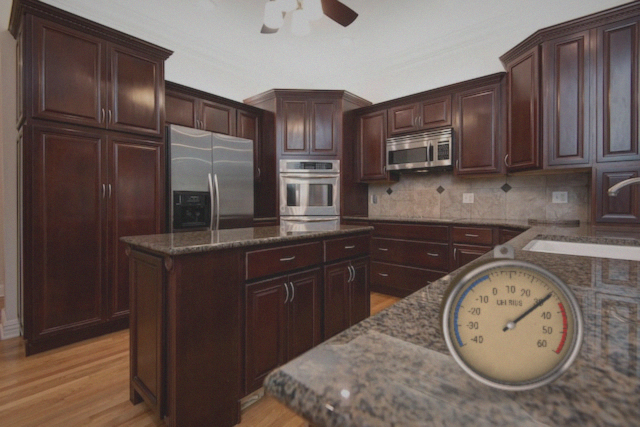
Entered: 30 °C
